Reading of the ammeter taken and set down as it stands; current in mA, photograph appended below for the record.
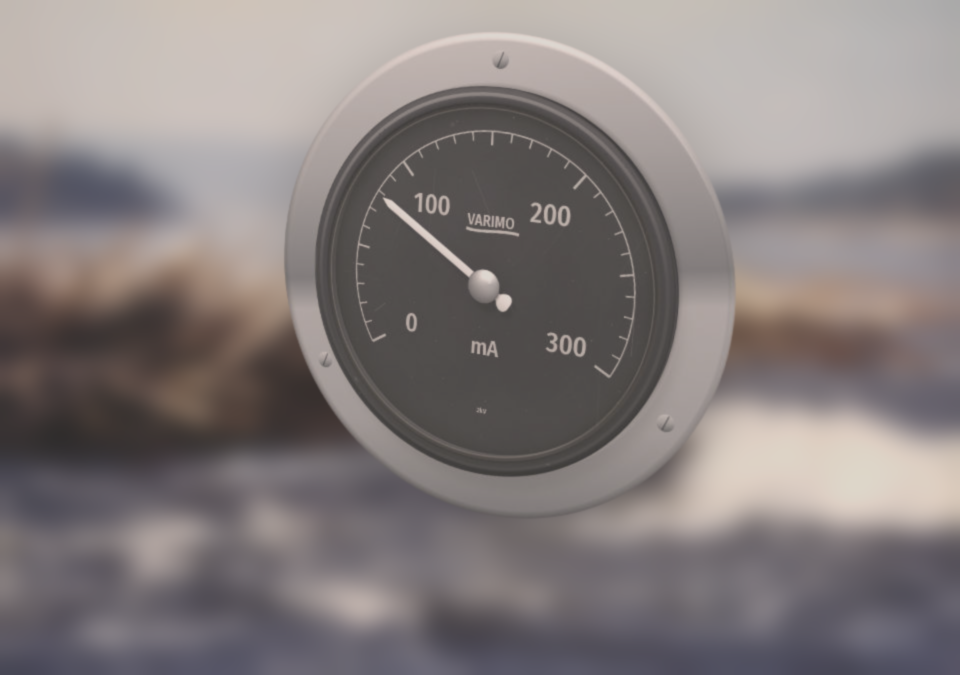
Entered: 80 mA
